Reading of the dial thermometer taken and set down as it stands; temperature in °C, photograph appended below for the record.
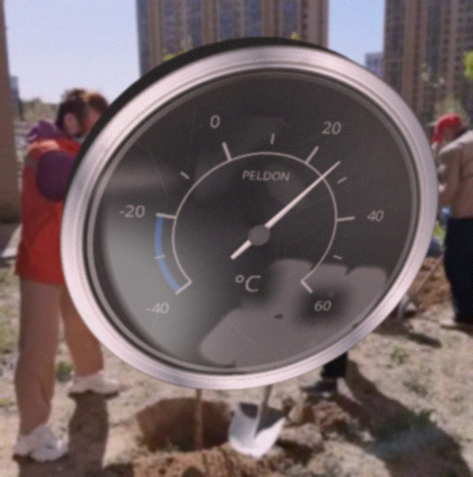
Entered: 25 °C
